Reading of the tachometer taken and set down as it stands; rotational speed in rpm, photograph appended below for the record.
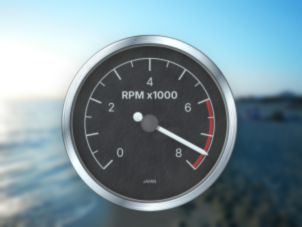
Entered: 7500 rpm
